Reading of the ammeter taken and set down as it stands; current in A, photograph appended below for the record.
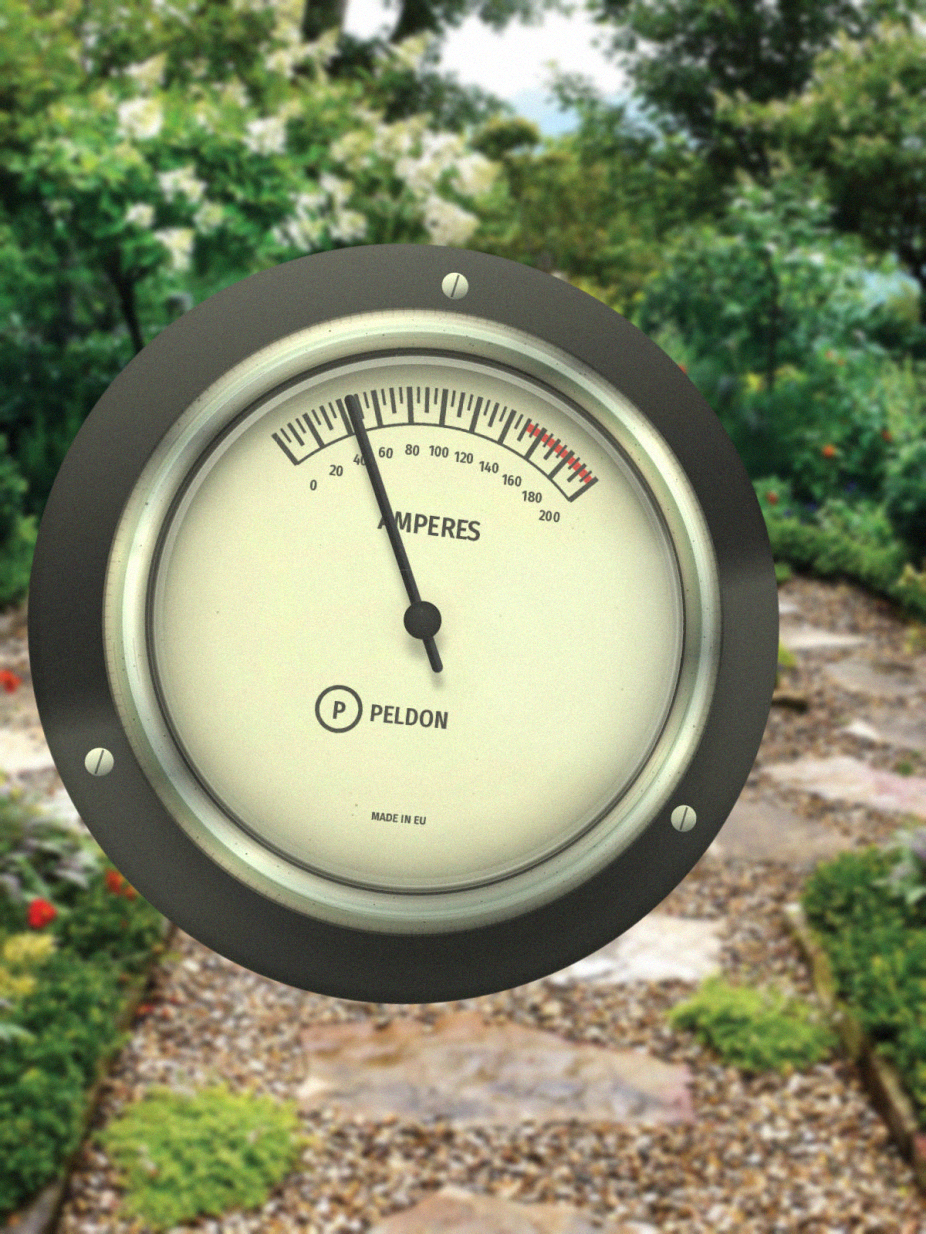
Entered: 45 A
